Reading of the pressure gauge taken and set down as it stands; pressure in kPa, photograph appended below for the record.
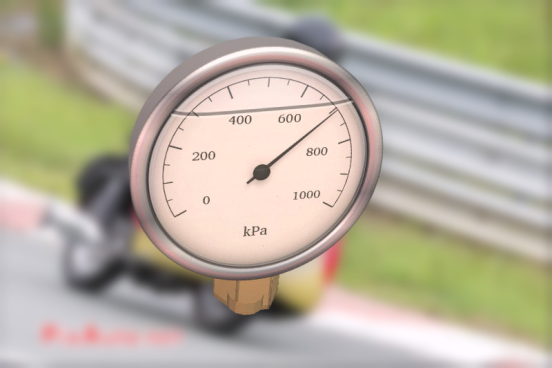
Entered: 700 kPa
